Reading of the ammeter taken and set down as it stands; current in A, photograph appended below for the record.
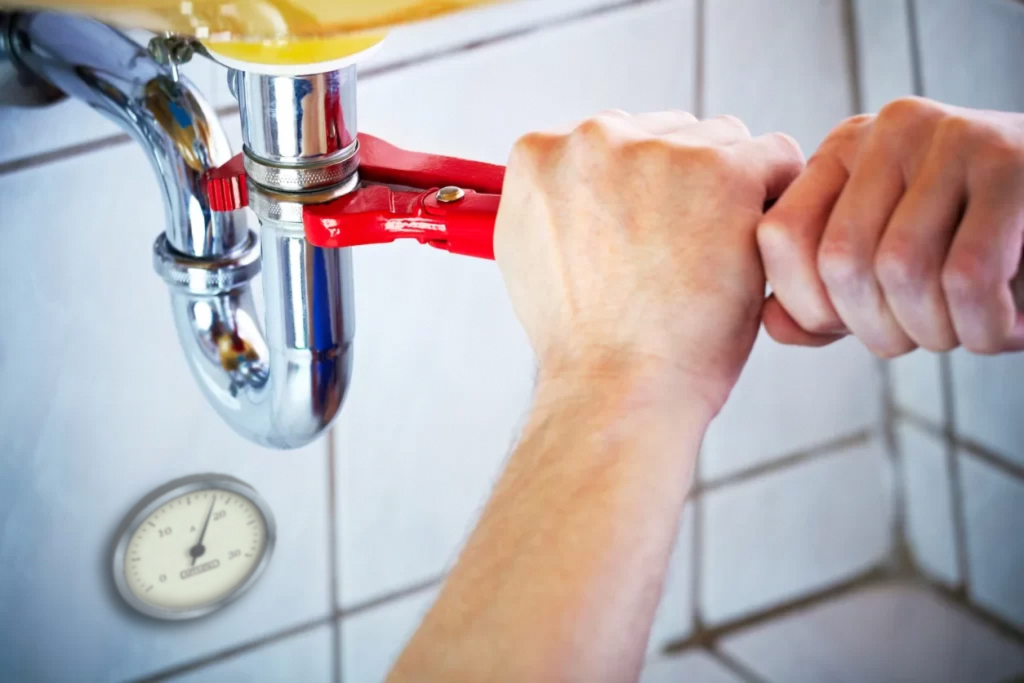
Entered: 18 A
